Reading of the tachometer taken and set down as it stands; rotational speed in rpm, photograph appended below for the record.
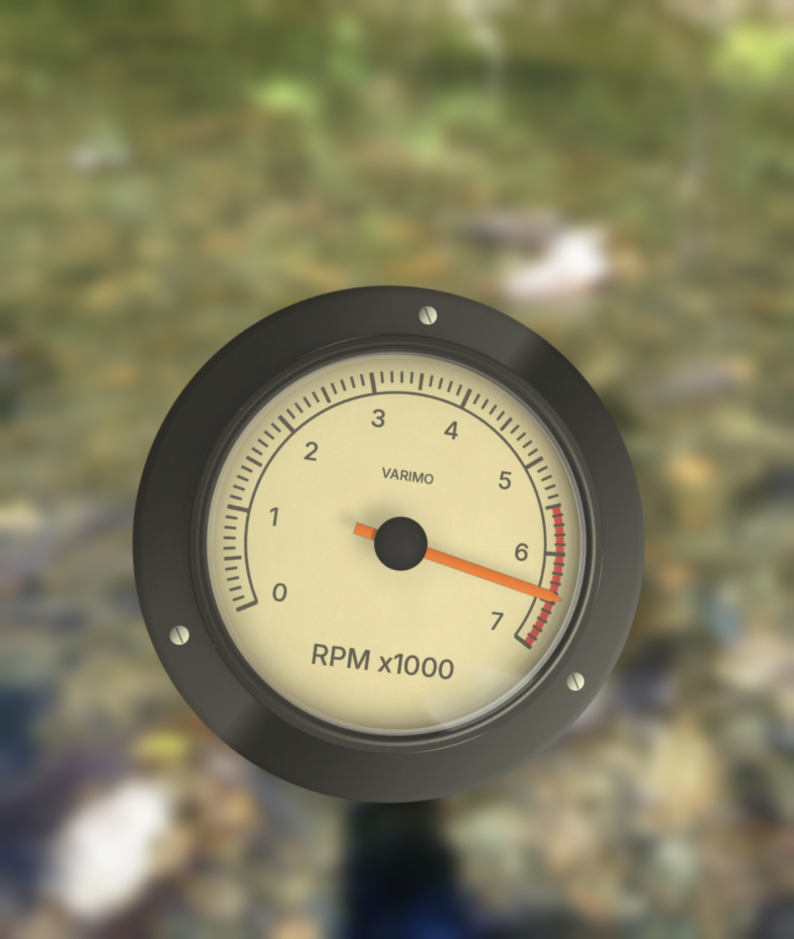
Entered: 6450 rpm
